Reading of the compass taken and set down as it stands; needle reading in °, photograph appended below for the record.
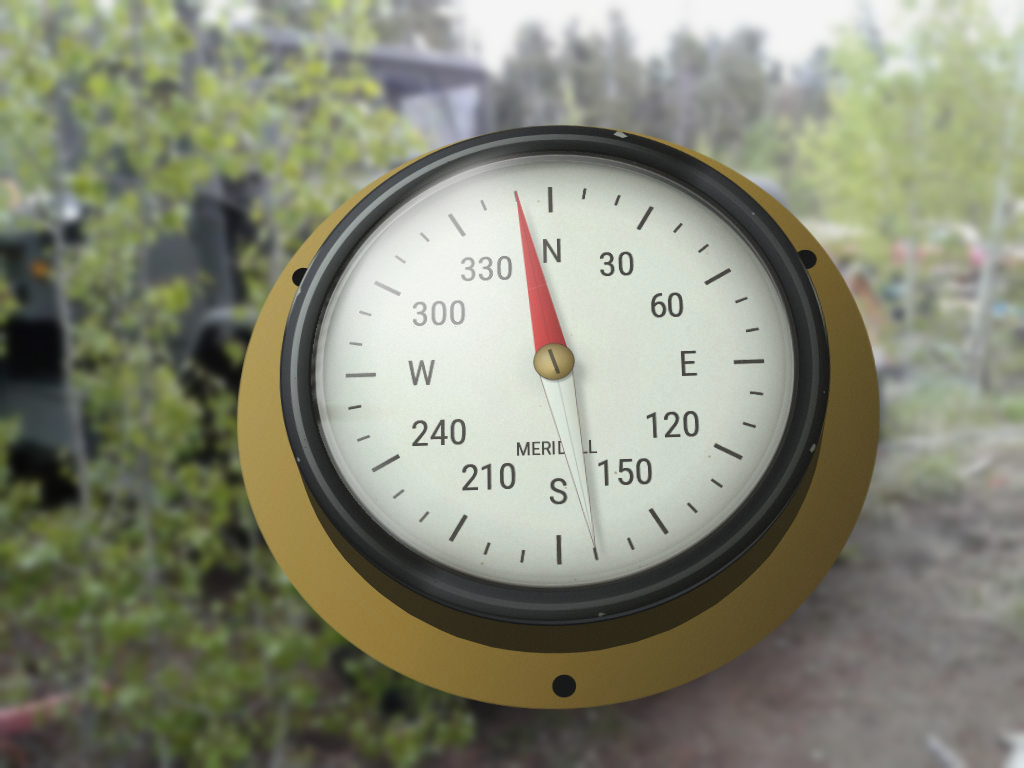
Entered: 350 °
